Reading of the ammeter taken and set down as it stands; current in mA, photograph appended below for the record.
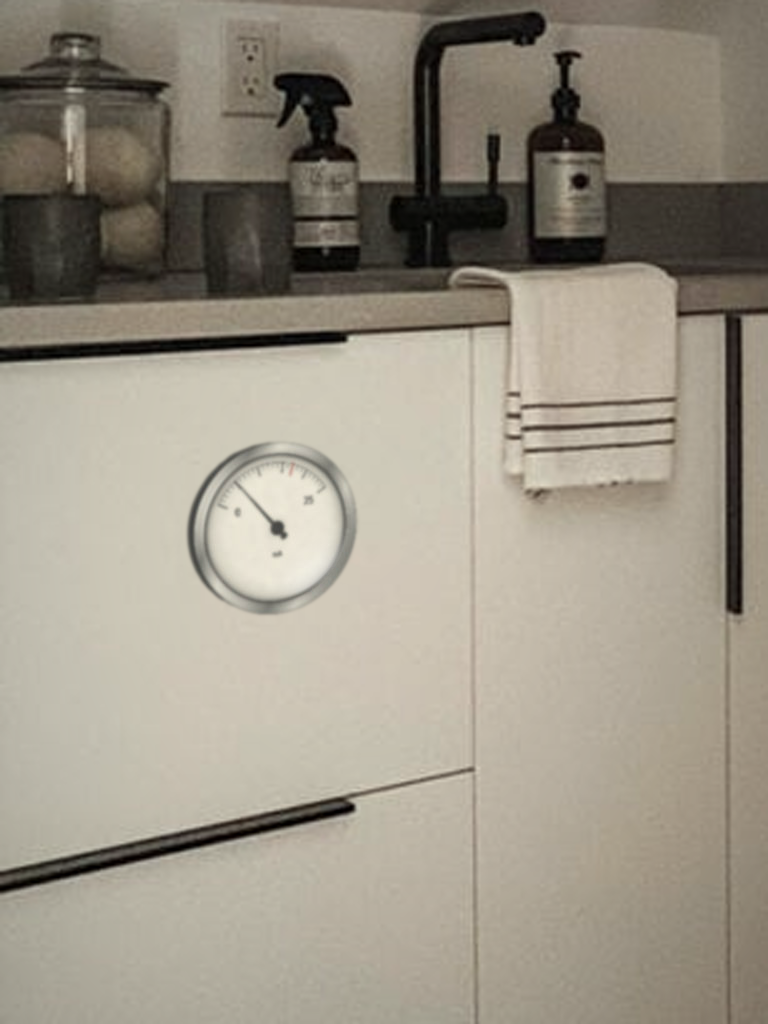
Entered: 5 mA
